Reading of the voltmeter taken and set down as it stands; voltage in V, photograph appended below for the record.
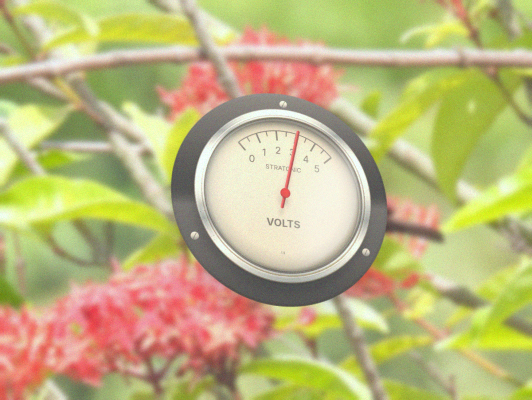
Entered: 3 V
